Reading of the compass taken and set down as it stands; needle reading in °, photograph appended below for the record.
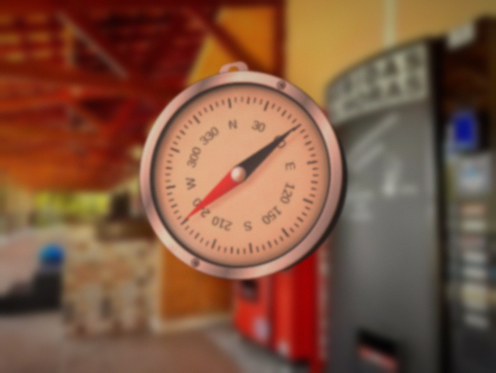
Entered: 240 °
